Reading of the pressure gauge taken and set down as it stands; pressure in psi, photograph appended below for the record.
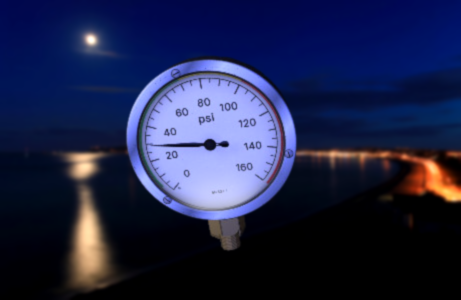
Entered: 30 psi
